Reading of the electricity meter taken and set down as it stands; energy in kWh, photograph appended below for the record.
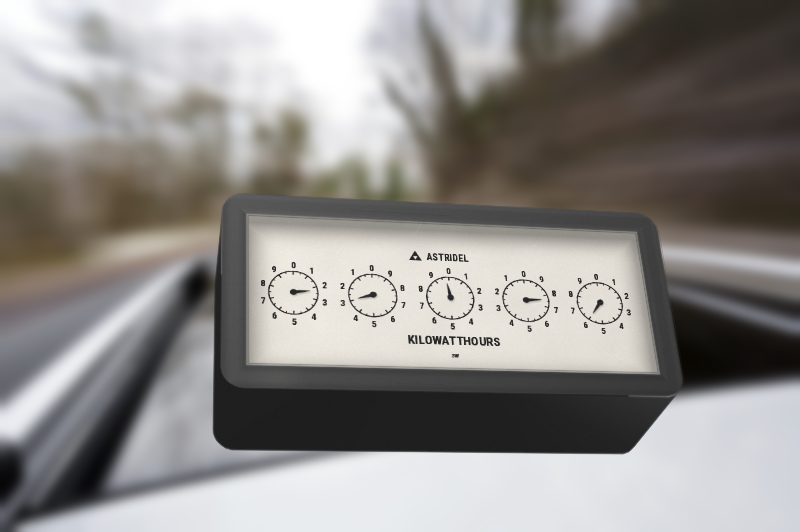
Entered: 22976 kWh
